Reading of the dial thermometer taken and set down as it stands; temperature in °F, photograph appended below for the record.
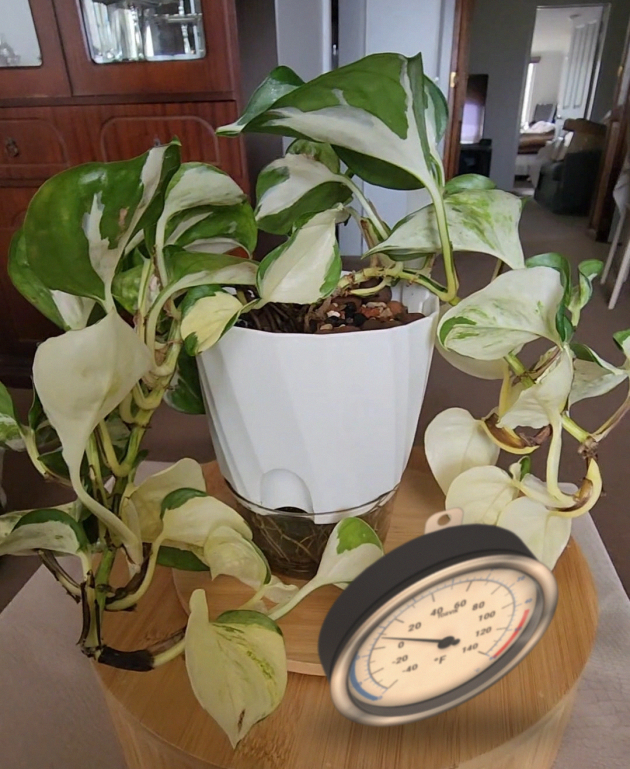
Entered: 10 °F
